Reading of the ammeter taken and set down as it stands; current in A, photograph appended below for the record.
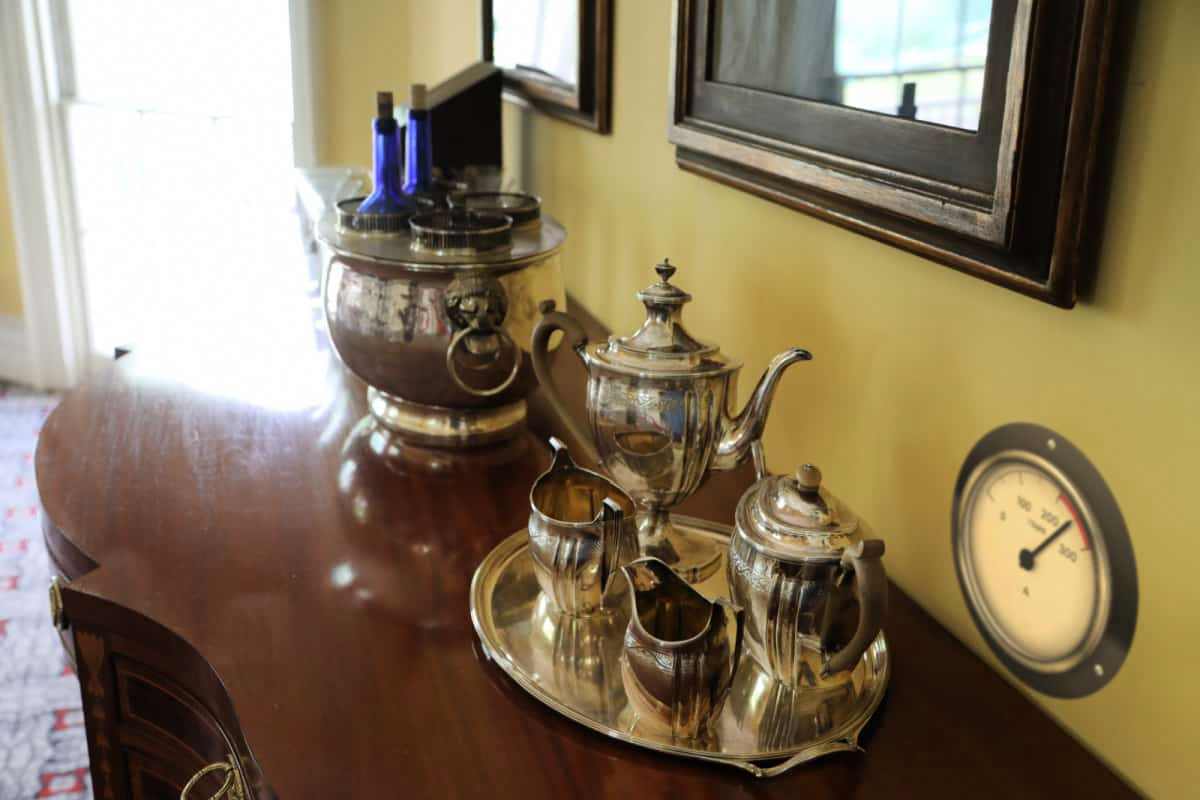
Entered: 250 A
